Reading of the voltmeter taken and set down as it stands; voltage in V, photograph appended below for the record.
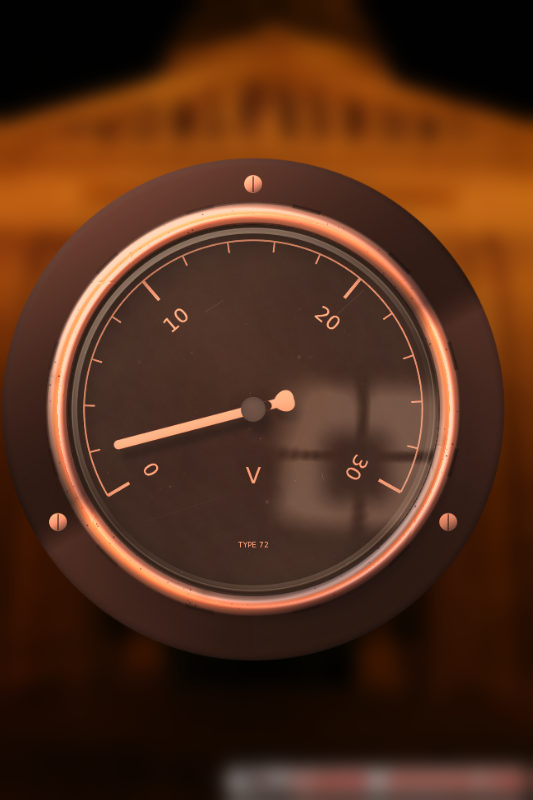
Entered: 2 V
